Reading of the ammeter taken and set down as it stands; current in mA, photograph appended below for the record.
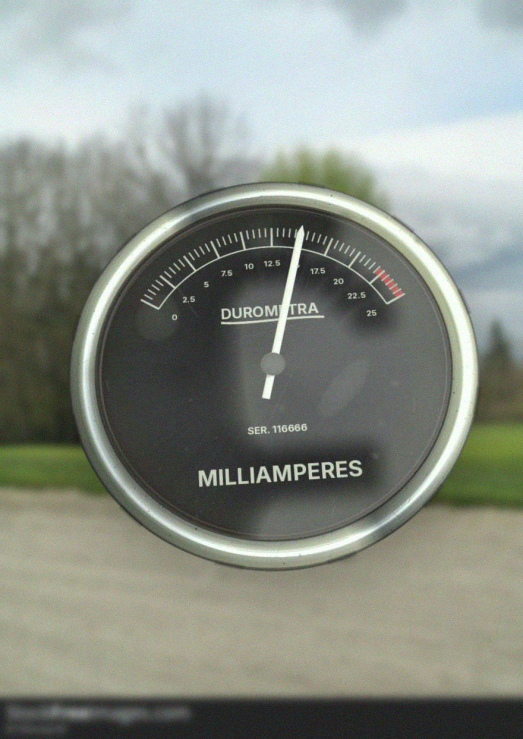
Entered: 15 mA
